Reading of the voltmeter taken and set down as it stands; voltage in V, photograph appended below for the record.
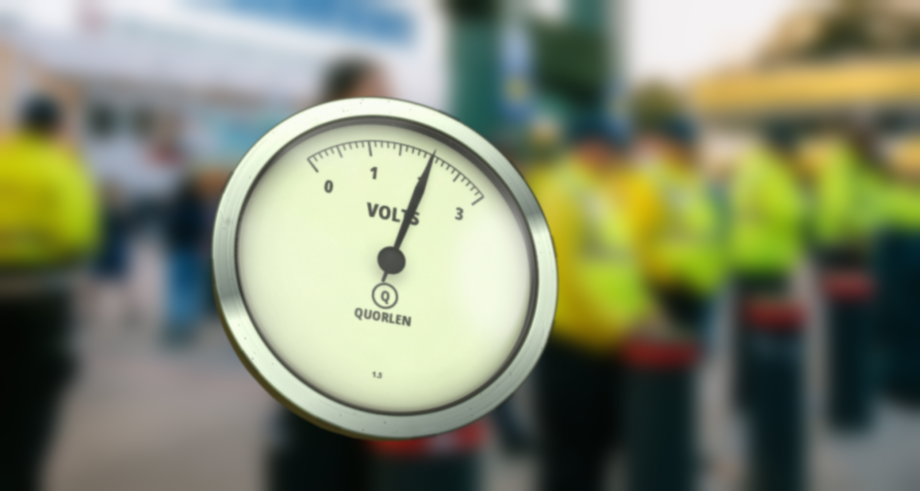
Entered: 2 V
